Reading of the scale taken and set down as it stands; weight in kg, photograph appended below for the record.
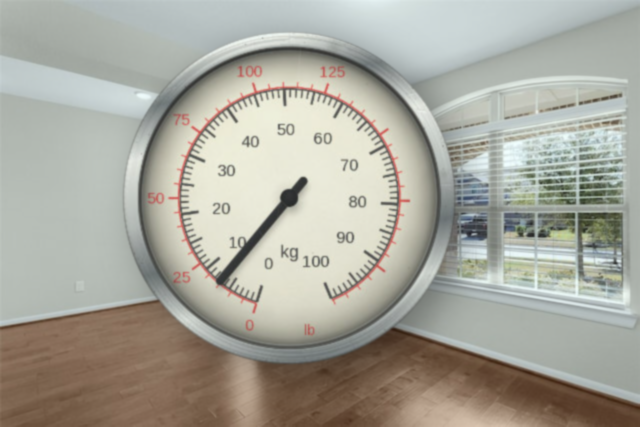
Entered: 7 kg
